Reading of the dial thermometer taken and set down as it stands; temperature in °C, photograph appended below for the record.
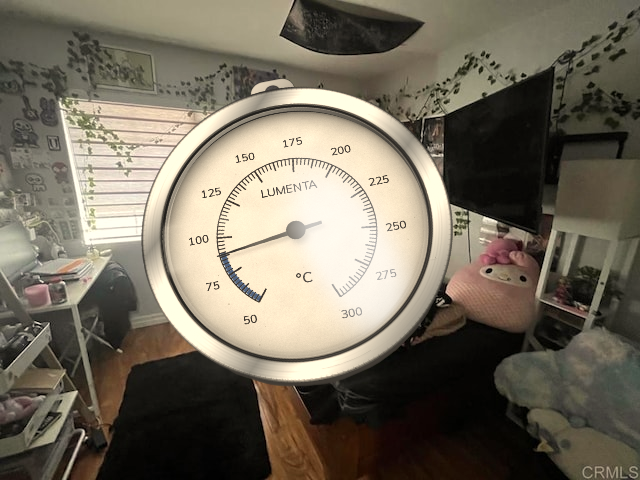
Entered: 87.5 °C
